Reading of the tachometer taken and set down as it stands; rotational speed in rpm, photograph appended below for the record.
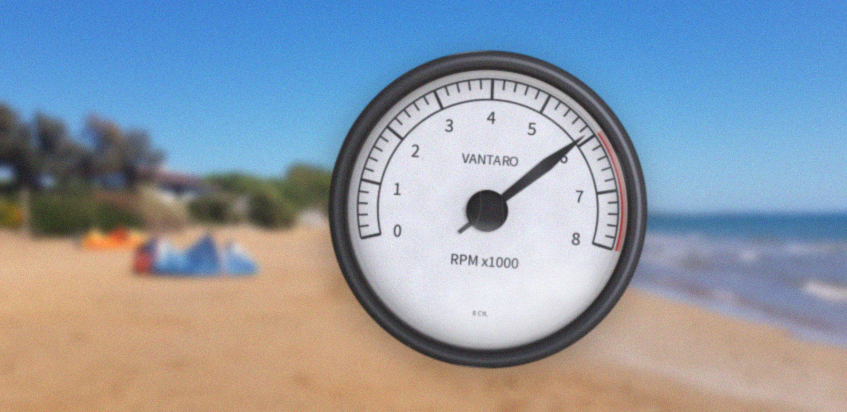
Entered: 5900 rpm
